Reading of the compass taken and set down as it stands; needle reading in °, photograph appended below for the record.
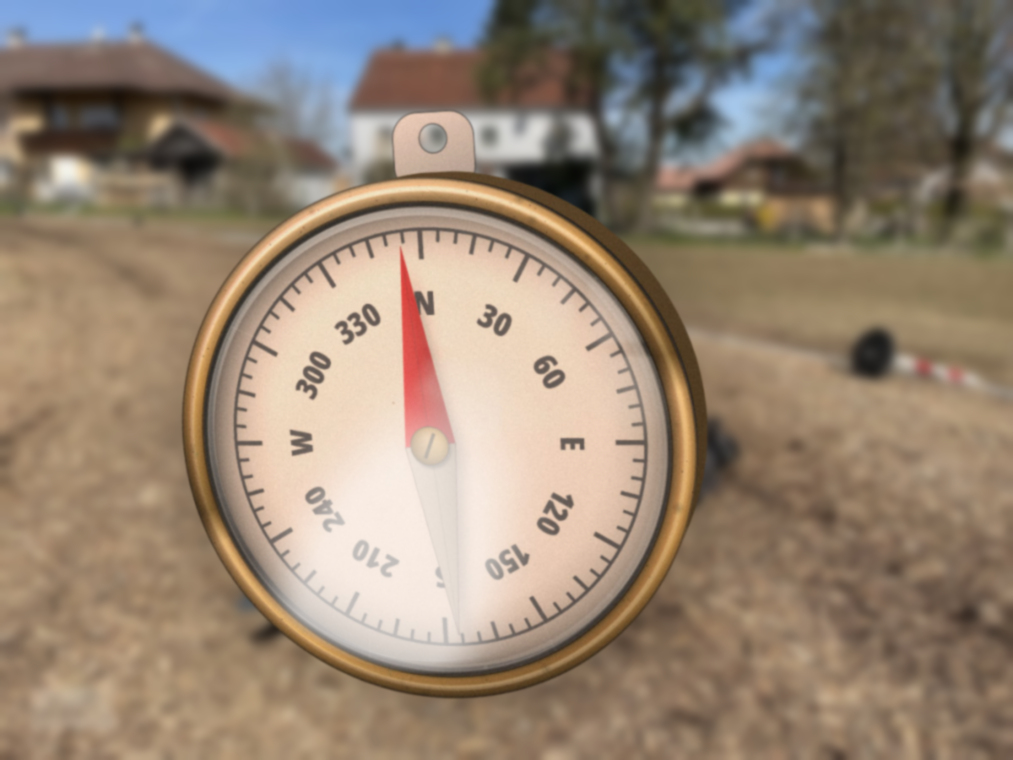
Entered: 355 °
